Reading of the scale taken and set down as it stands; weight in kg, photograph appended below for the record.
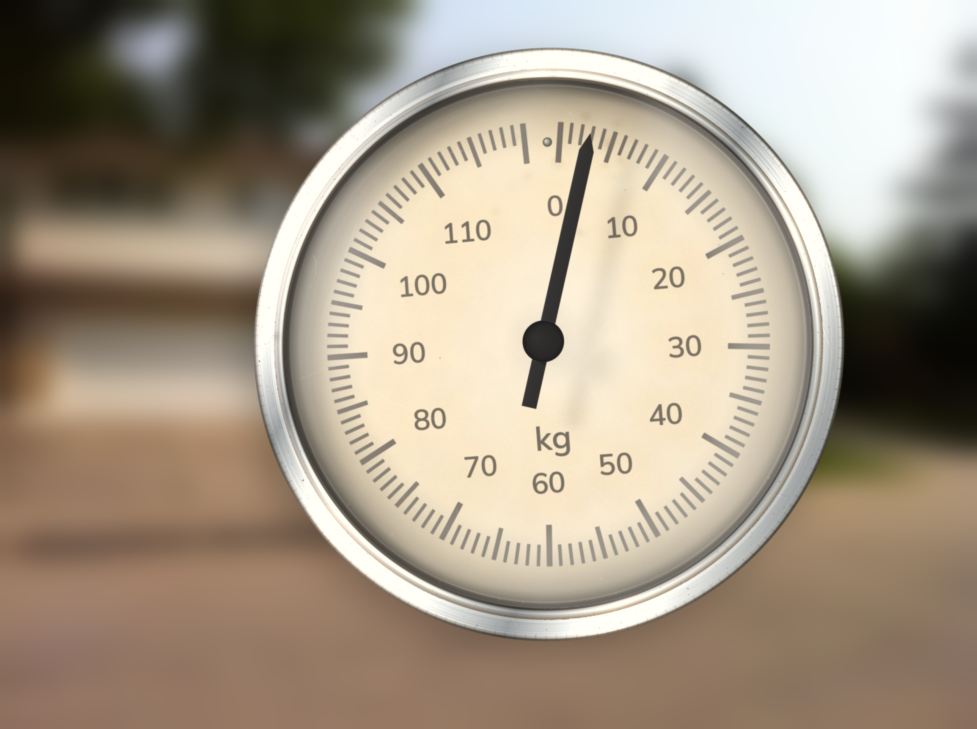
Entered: 3 kg
